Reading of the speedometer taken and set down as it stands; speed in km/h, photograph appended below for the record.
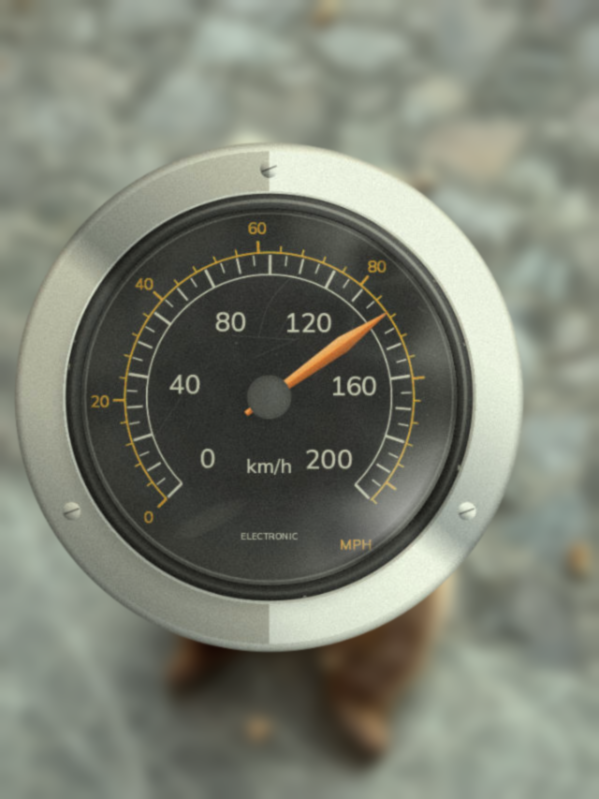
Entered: 140 km/h
